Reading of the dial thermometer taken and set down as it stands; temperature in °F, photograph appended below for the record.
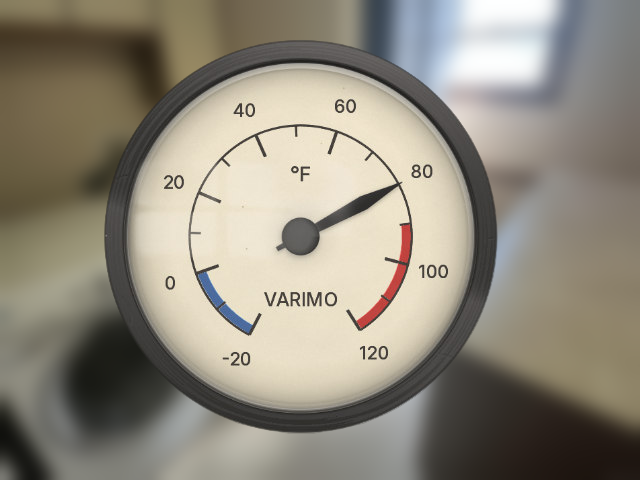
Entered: 80 °F
